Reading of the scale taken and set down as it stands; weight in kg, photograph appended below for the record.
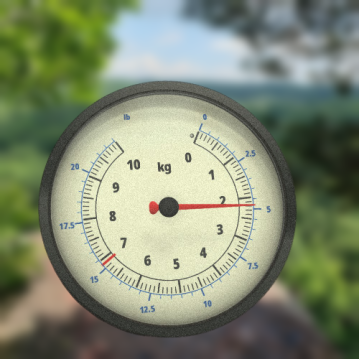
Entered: 2.2 kg
